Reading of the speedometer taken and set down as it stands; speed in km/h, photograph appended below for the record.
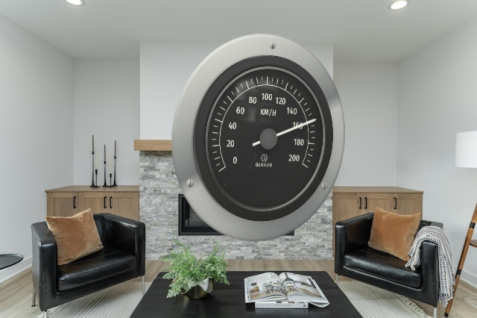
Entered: 160 km/h
